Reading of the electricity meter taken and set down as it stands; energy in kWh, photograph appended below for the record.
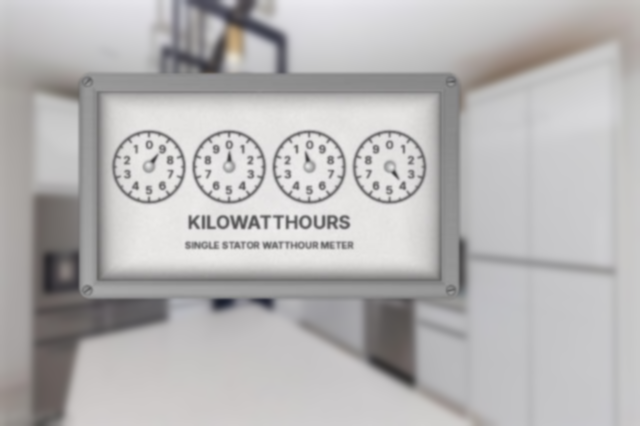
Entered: 9004 kWh
